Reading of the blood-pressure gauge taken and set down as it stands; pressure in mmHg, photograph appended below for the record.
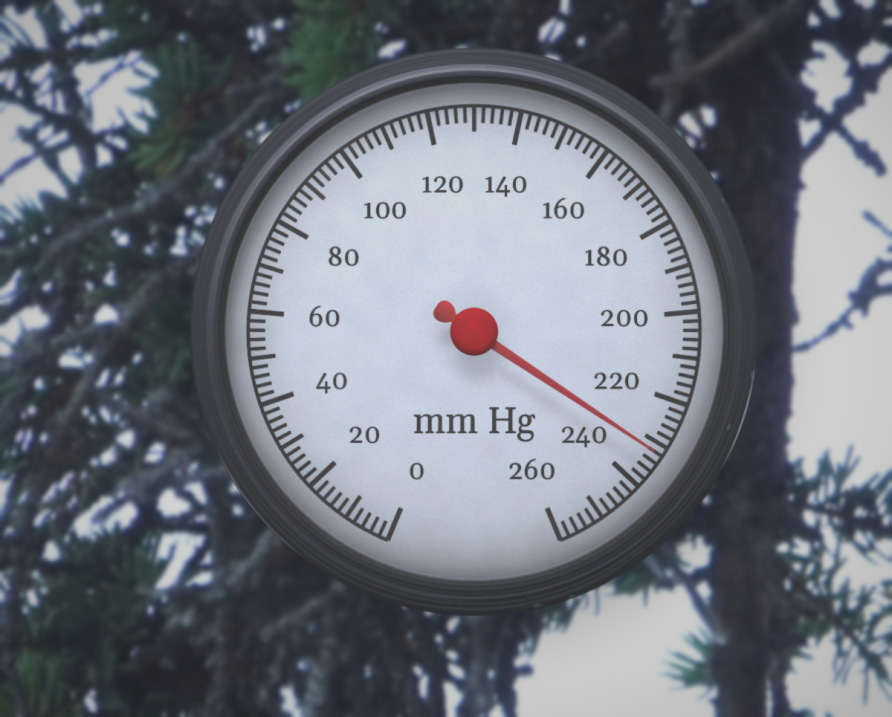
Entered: 232 mmHg
